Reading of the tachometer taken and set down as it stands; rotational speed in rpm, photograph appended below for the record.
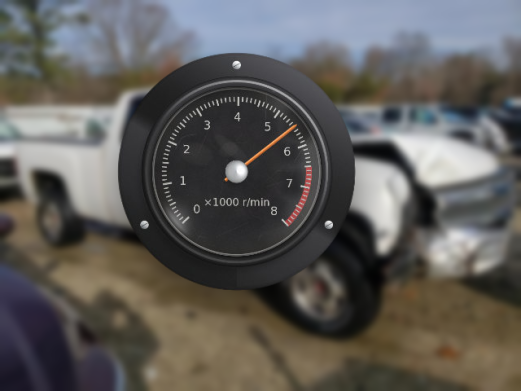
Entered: 5500 rpm
